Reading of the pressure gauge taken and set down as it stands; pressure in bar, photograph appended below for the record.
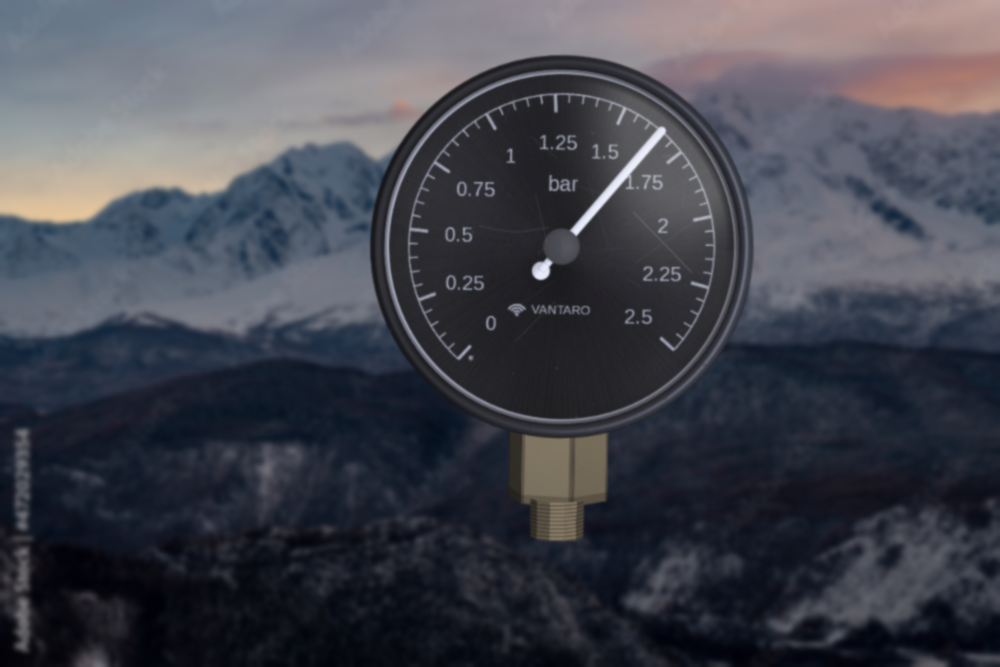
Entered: 1.65 bar
